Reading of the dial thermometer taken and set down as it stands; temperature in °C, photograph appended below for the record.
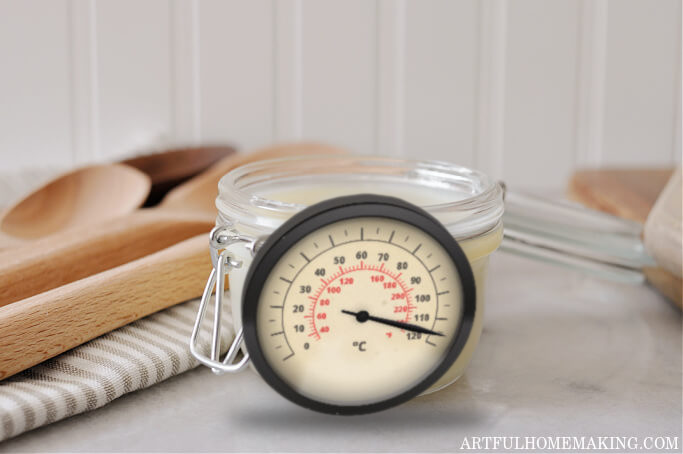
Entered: 115 °C
